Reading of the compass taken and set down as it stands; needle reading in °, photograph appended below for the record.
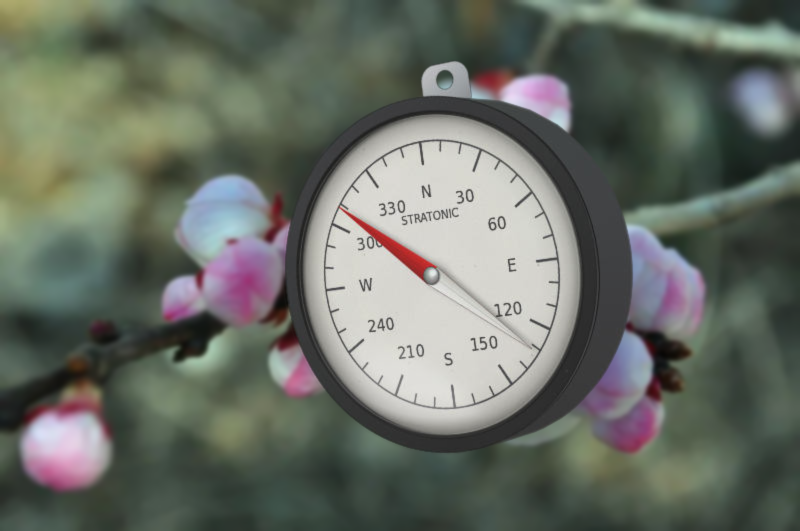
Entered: 310 °
